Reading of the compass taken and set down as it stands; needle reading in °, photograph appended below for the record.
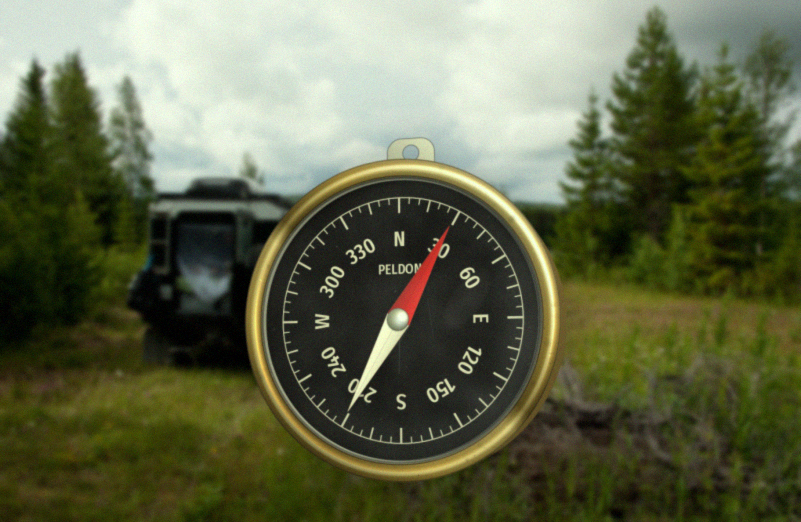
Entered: 30 °
